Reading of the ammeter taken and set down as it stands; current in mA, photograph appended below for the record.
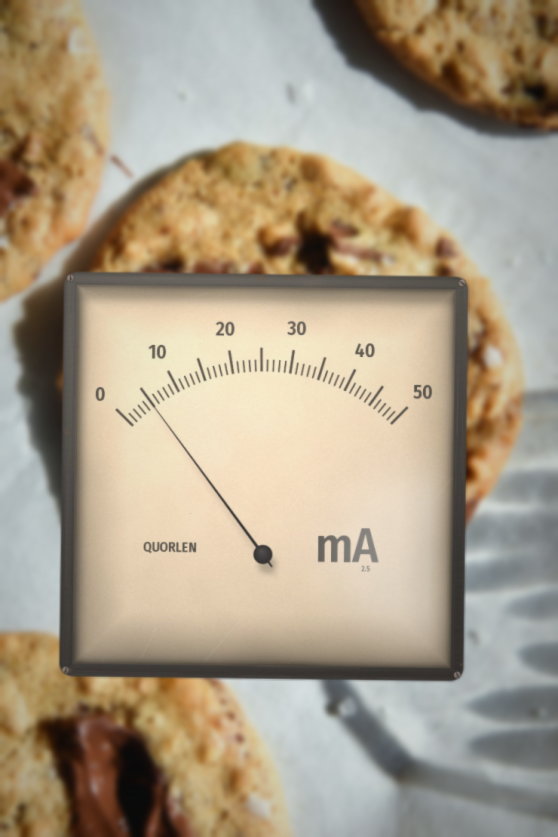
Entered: 5 mA
